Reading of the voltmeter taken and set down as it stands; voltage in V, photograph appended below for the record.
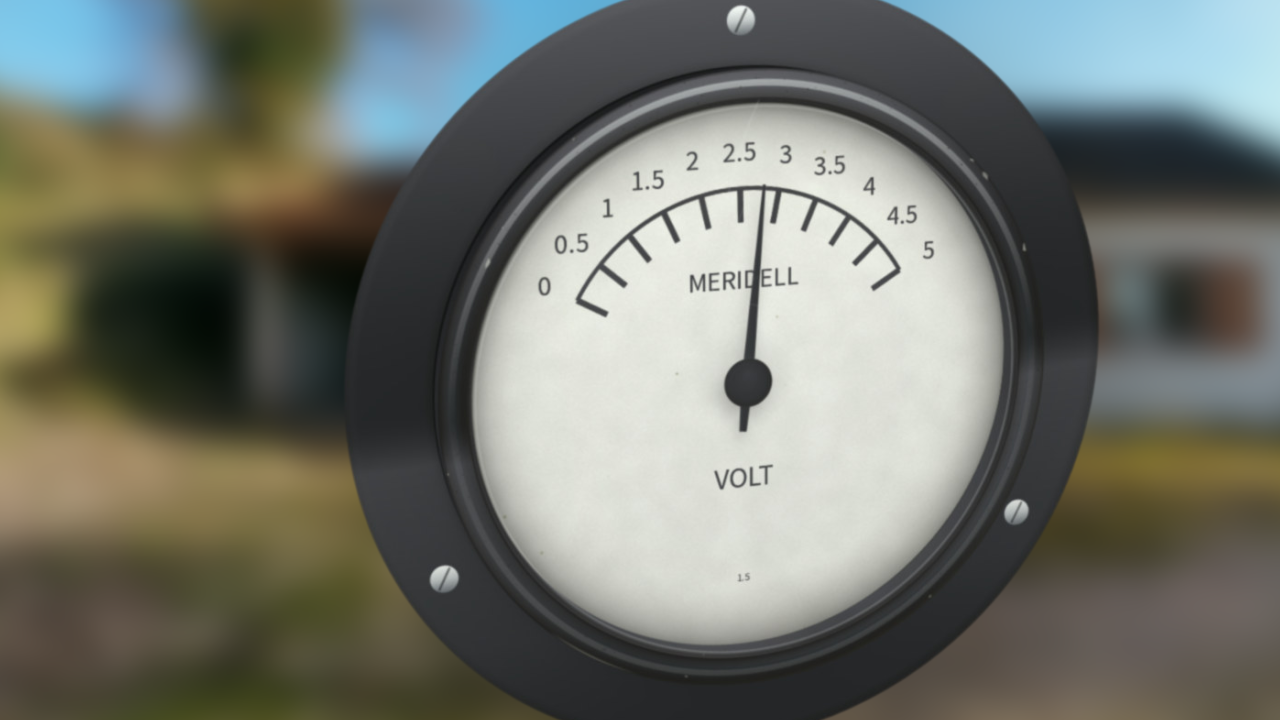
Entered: 2.75 V
